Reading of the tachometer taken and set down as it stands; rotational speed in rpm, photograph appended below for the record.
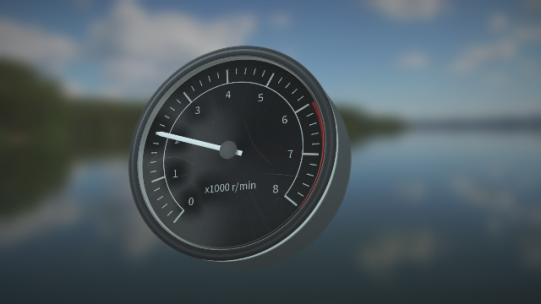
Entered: 2000 rpm
